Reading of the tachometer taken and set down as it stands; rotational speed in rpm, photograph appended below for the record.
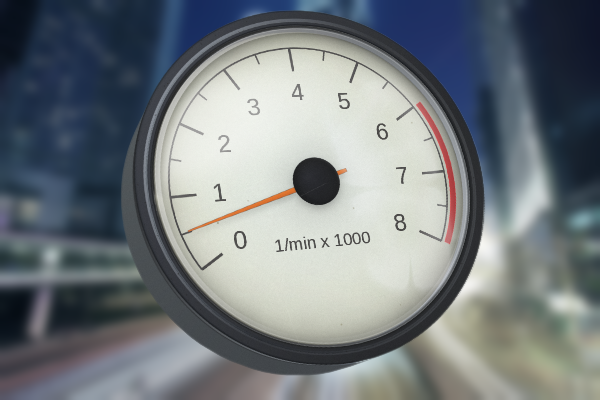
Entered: 500 rpm
